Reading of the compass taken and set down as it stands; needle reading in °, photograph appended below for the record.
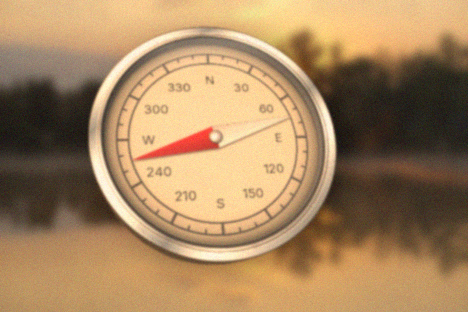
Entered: 255 °
